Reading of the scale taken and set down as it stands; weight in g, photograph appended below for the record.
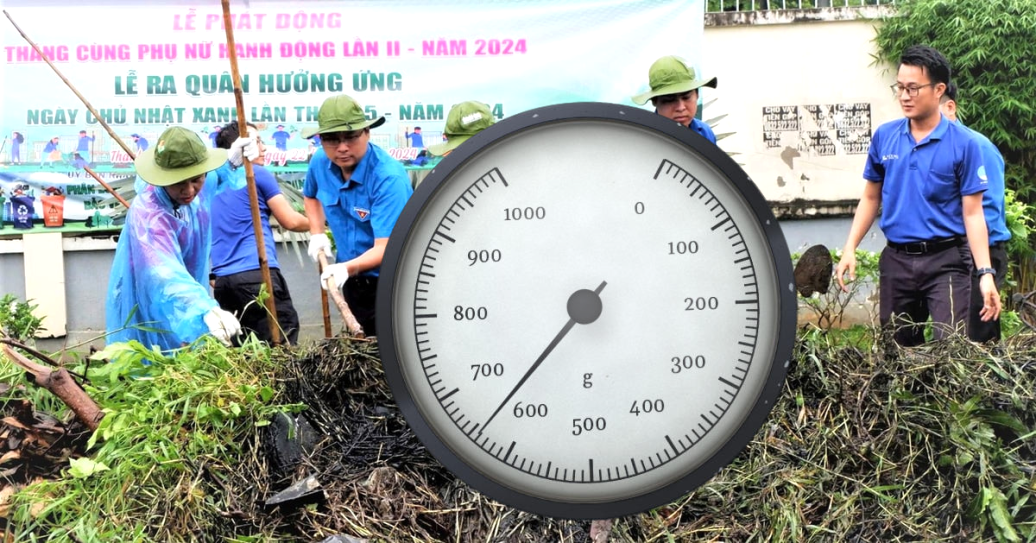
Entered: 640 g
